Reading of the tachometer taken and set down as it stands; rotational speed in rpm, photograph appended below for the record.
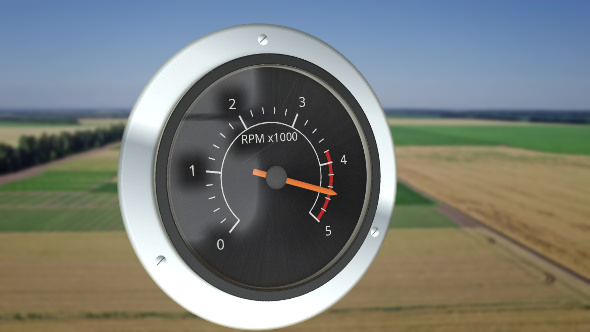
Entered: 4500 rpm
